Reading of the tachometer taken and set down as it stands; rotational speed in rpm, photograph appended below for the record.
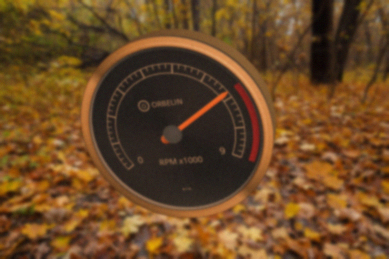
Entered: 6800 rpm
